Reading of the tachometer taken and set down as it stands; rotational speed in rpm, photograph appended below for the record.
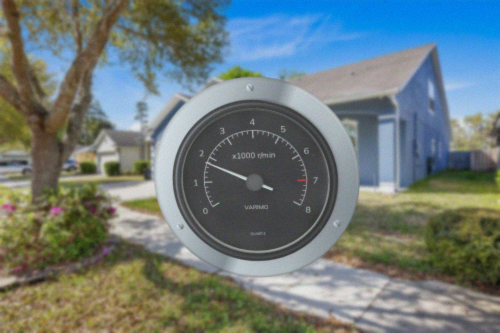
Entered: 1800 rpm
